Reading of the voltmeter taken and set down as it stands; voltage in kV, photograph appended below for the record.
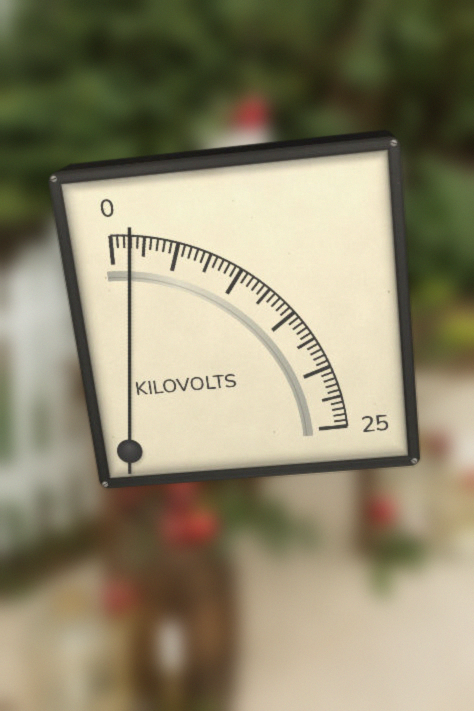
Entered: 1.5 kV
